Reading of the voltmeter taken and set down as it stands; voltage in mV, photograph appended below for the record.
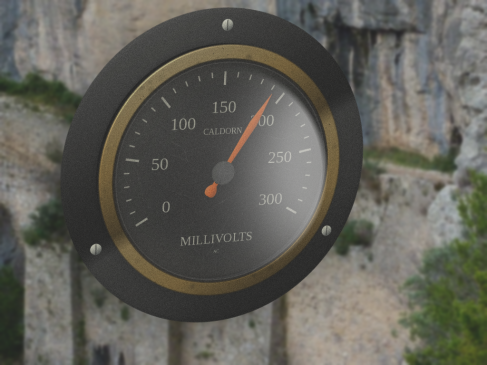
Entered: 190 mV
